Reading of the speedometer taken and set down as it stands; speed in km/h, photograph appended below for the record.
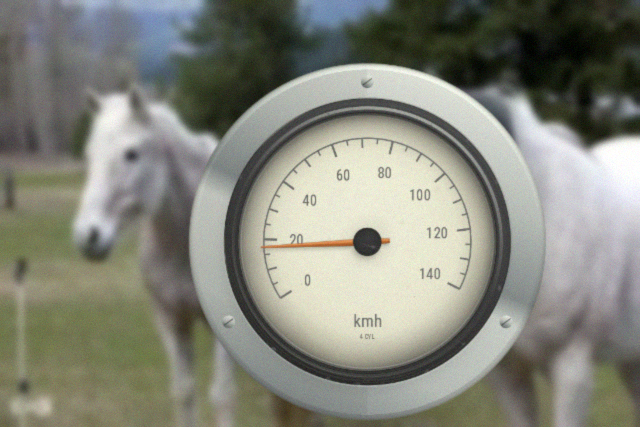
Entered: 17.5 km/h
